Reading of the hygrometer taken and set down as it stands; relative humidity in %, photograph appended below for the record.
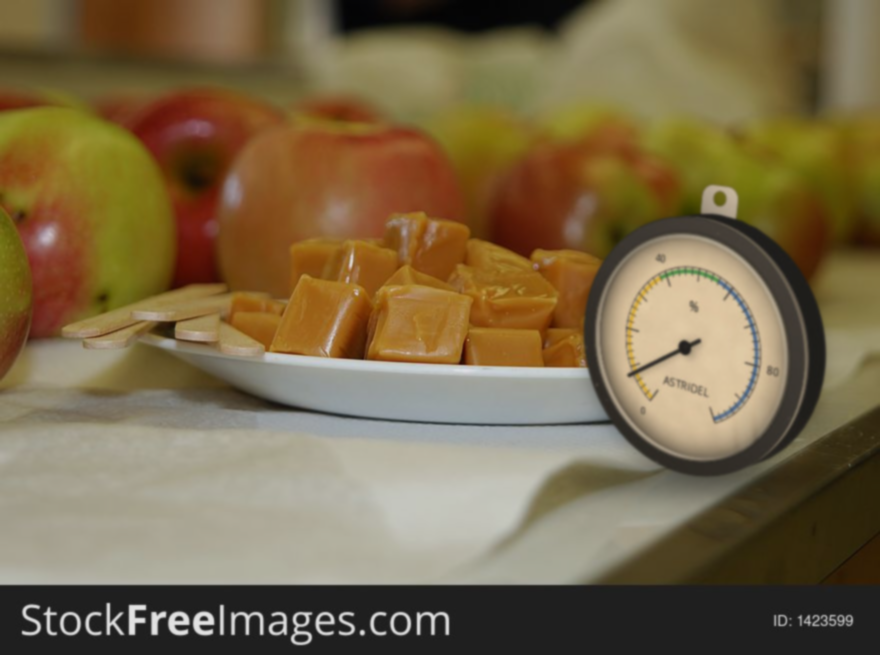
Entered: 8 %
